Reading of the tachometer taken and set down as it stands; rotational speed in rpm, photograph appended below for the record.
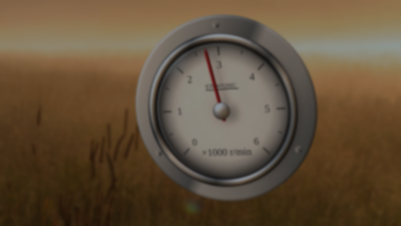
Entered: 2750 rpm
